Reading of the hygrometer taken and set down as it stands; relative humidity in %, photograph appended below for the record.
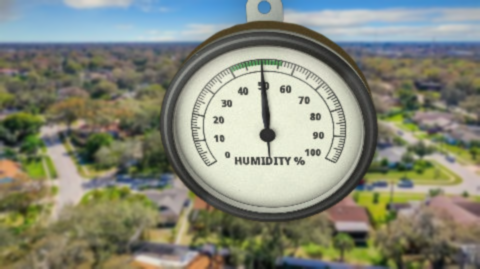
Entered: 50 %
